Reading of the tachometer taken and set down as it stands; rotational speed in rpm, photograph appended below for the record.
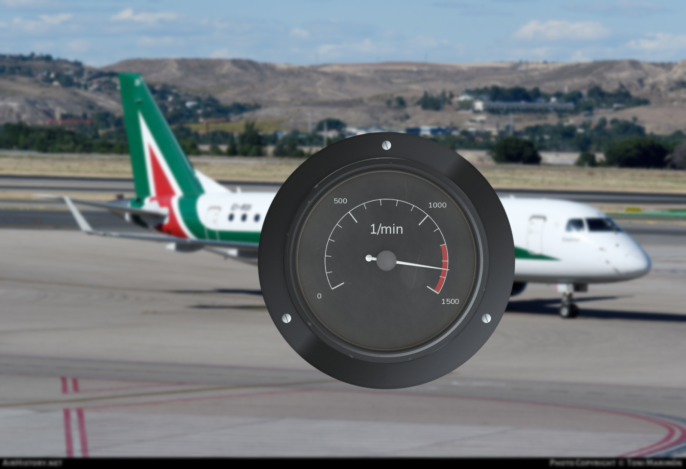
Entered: 1350 rpm
